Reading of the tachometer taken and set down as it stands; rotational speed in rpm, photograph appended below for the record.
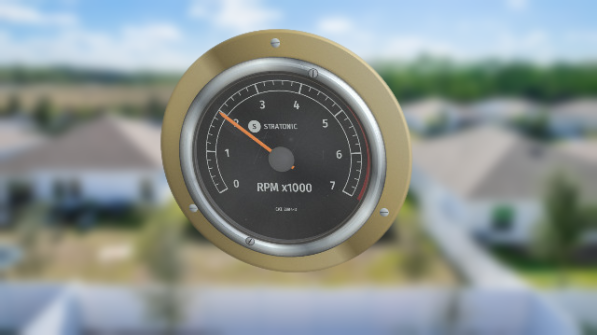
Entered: 2000 rpm
